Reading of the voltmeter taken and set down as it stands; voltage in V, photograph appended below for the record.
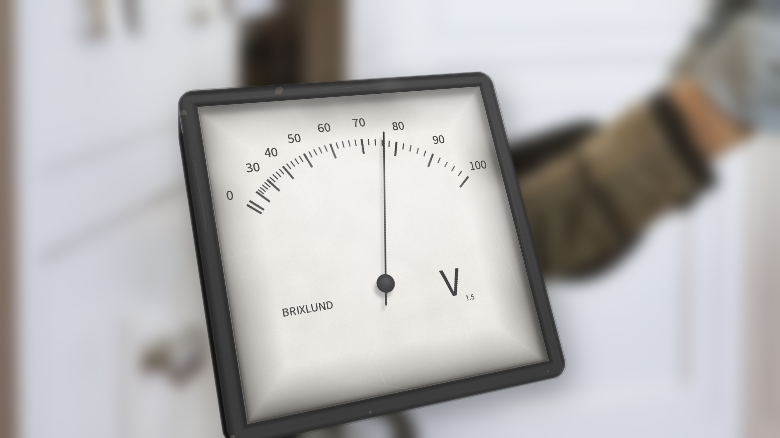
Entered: 76 V
